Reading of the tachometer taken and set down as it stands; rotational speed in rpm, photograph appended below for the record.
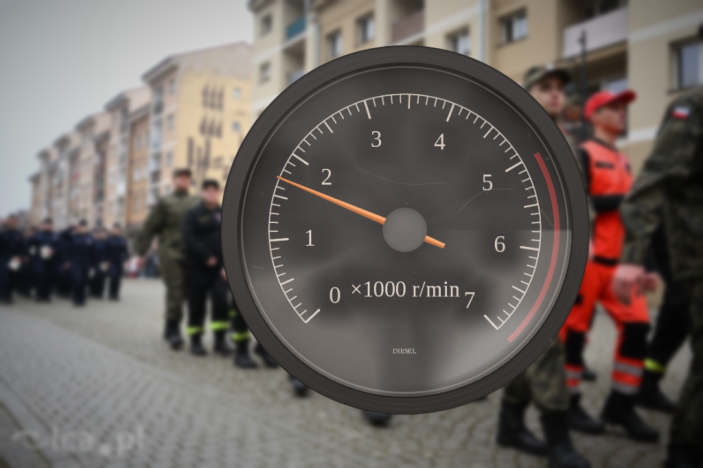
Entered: 1700 rpm
